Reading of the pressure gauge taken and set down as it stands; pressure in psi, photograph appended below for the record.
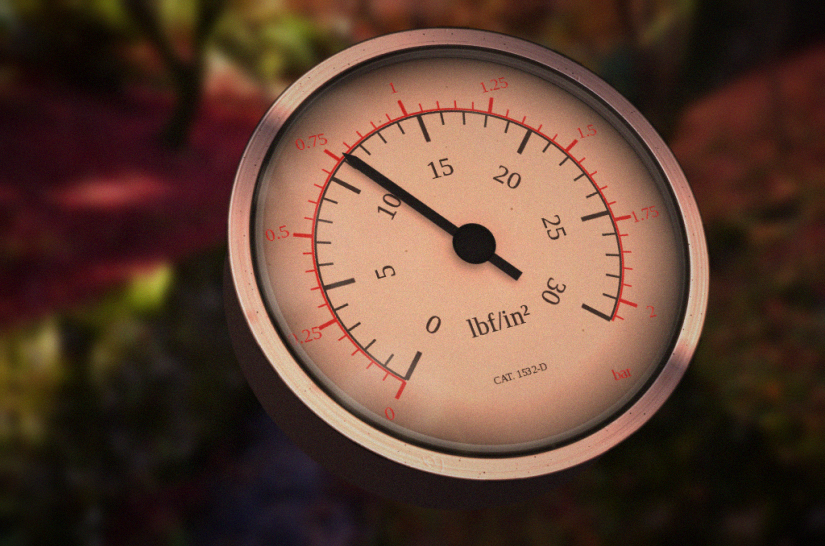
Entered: 11 psi
